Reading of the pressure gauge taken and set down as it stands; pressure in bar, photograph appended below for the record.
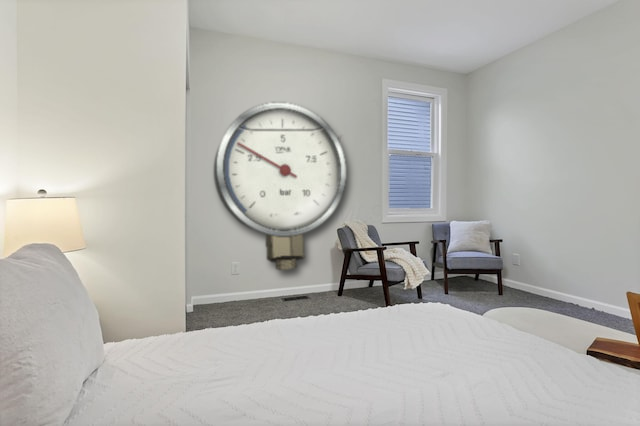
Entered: 2.75 bar
